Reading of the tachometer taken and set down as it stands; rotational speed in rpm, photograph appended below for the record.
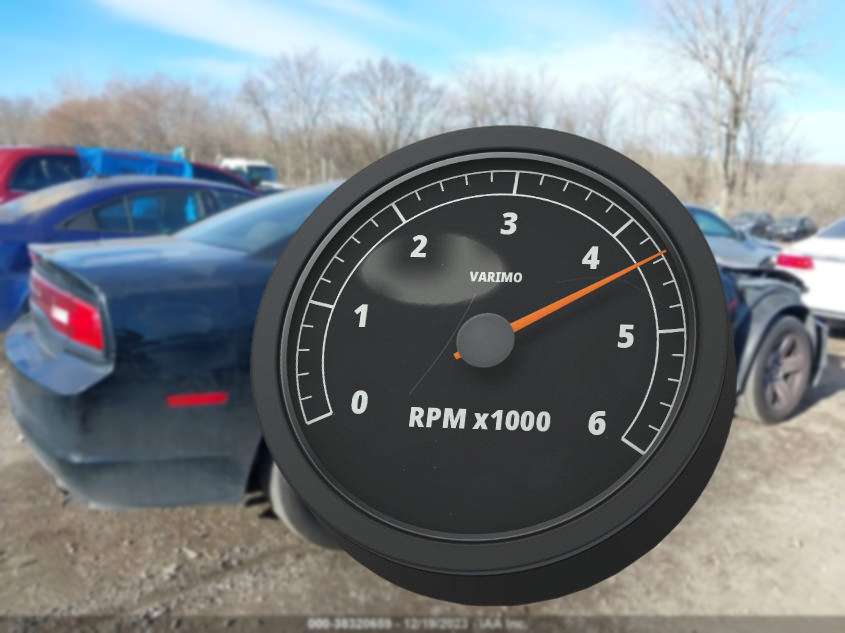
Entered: 4400 rpm
